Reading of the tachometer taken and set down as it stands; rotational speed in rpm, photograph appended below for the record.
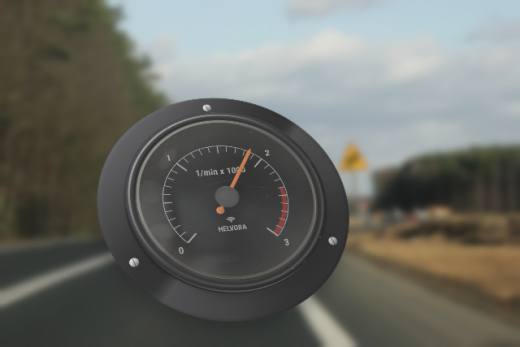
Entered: 1850 rpm
